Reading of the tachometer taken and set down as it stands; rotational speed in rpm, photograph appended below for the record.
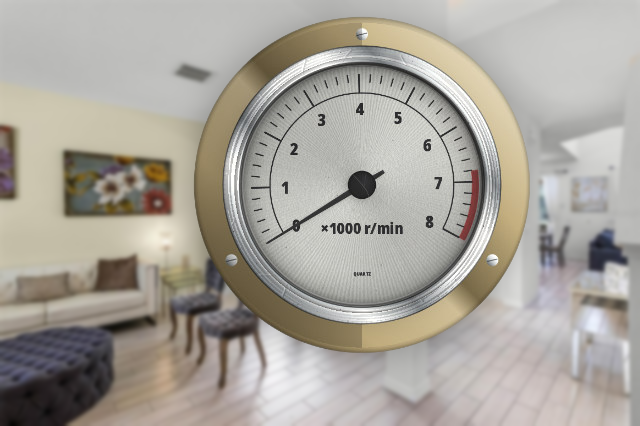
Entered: 0 rpm
